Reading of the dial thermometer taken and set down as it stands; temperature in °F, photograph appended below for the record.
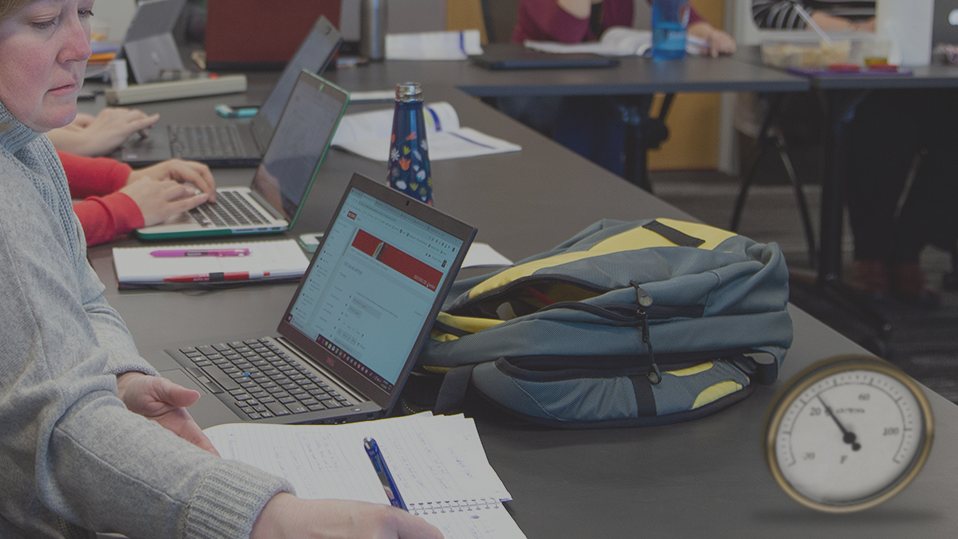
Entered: 28 °F
